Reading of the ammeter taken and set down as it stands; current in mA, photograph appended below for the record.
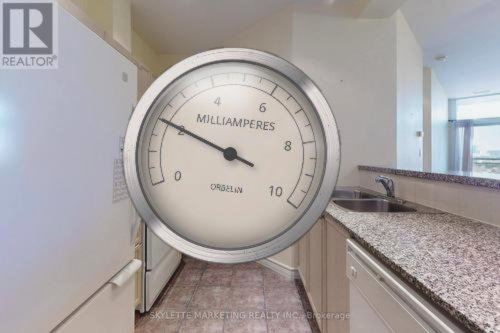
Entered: 2 mA
